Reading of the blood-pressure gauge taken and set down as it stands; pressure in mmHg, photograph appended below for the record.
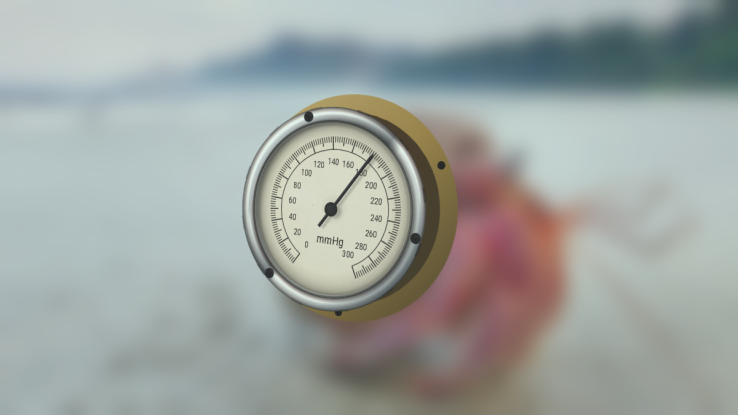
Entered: 180 mmHg
